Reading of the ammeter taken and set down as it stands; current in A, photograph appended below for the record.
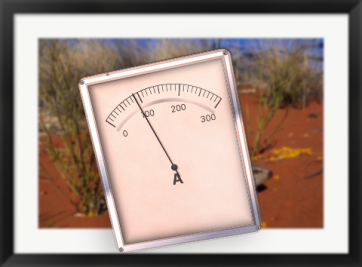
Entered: 90 A
